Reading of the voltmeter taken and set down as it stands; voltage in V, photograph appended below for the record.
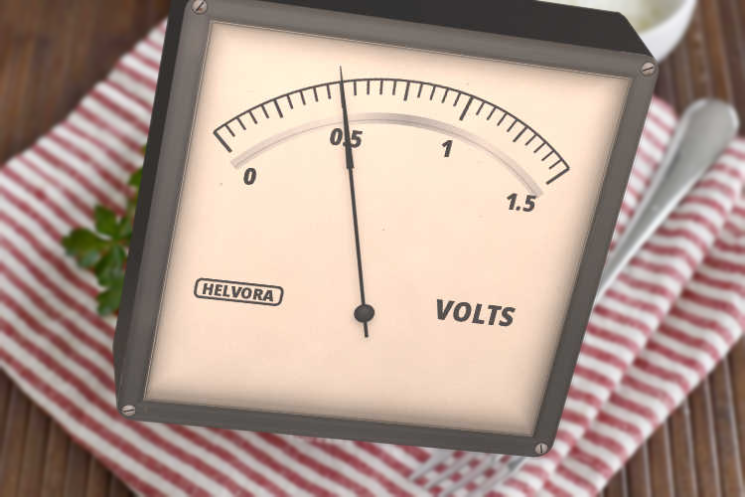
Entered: 0.5 V
